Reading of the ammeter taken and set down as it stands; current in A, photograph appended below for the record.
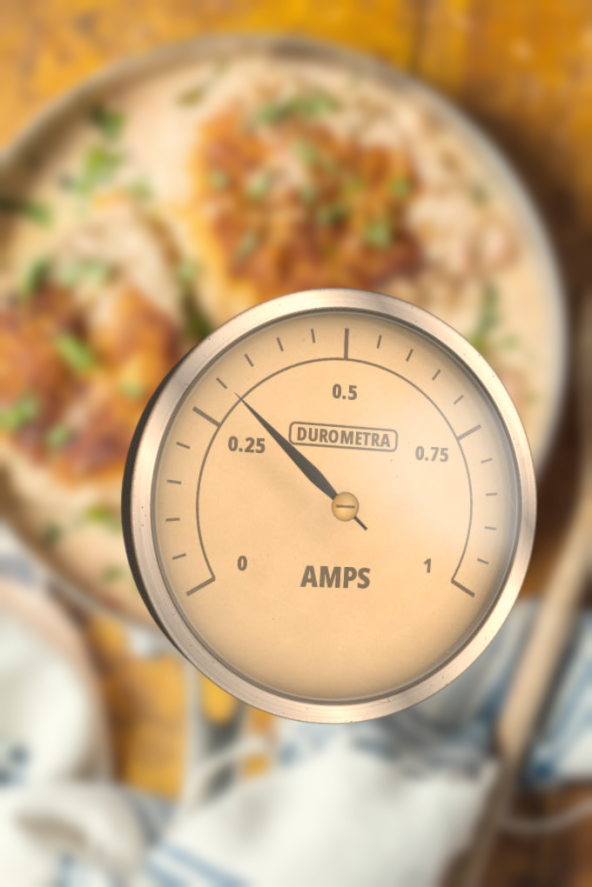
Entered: 0.3 A
